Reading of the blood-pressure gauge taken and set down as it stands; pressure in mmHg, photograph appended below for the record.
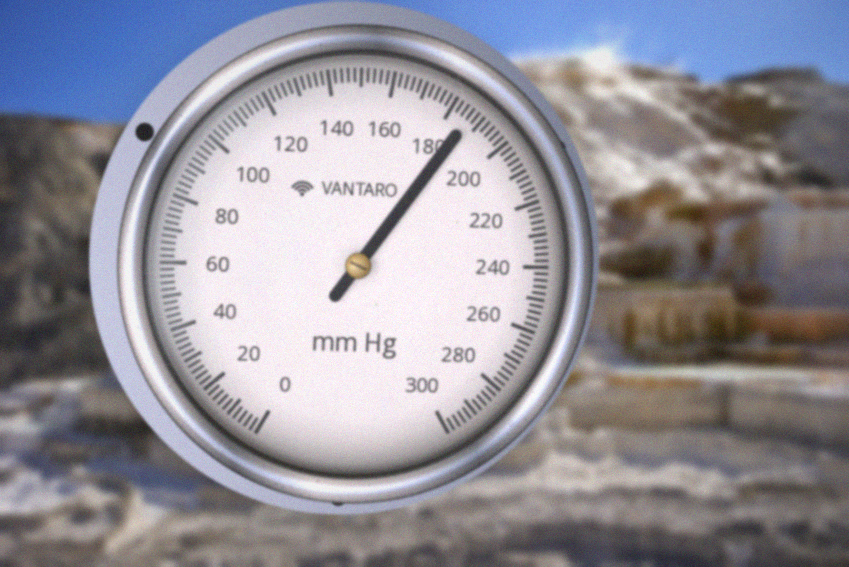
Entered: 186 mmHg
